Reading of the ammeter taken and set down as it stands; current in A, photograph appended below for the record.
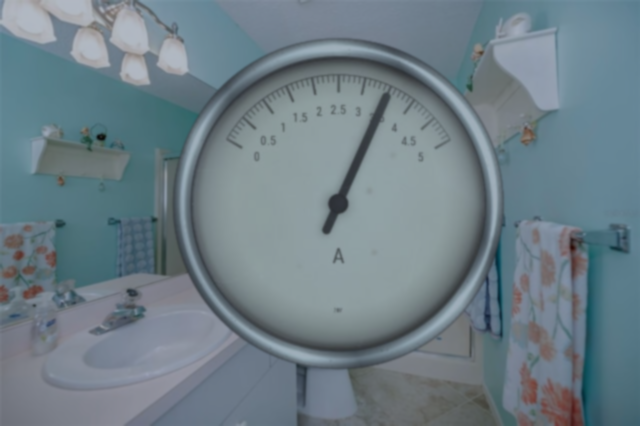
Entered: 3.5 A
